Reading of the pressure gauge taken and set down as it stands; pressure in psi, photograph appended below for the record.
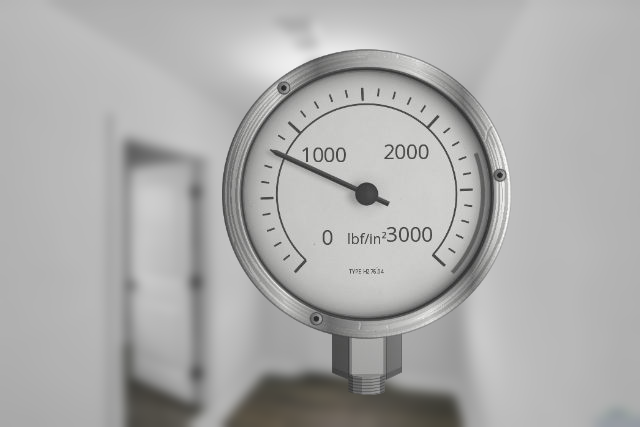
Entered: 800 psi
